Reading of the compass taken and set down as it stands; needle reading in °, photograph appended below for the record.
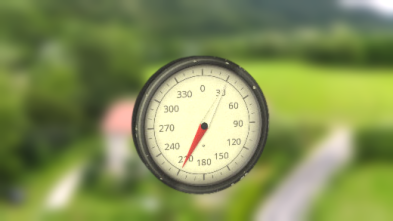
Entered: 210 °
